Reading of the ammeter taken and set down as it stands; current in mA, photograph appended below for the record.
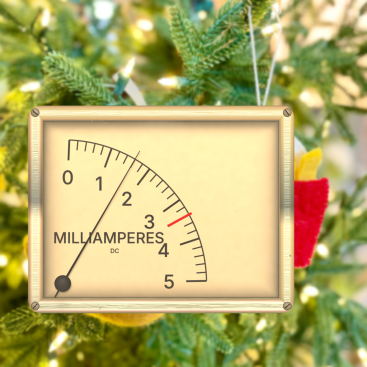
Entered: 1.6 mA
